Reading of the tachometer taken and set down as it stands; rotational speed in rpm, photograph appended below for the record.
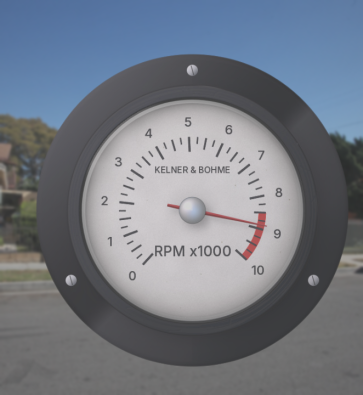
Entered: 8875 rpm
